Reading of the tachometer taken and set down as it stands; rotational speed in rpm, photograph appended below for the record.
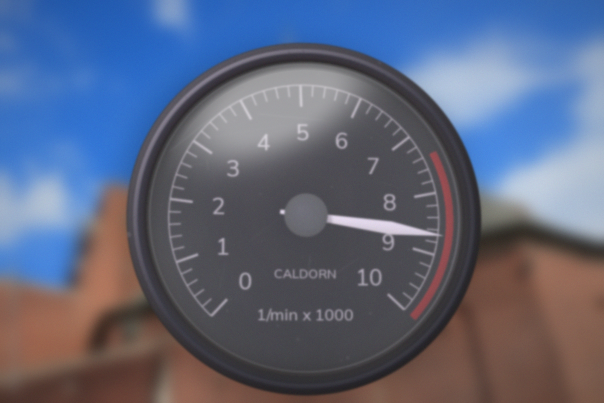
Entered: 8700 rpm
